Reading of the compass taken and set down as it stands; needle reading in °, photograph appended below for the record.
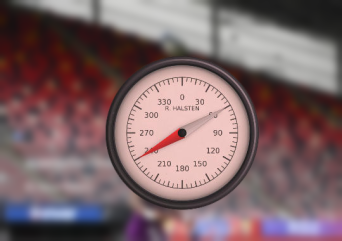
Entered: 240 °
